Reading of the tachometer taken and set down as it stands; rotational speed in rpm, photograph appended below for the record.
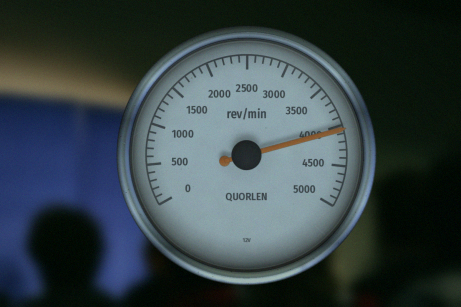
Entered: 4050 rpm
